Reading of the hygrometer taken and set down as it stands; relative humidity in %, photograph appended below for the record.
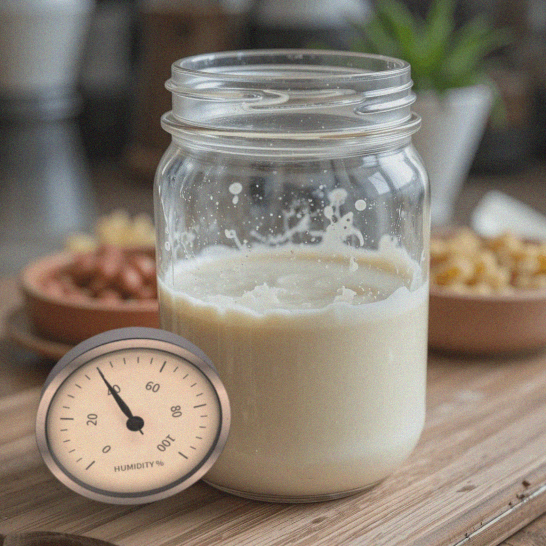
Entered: 40 %
